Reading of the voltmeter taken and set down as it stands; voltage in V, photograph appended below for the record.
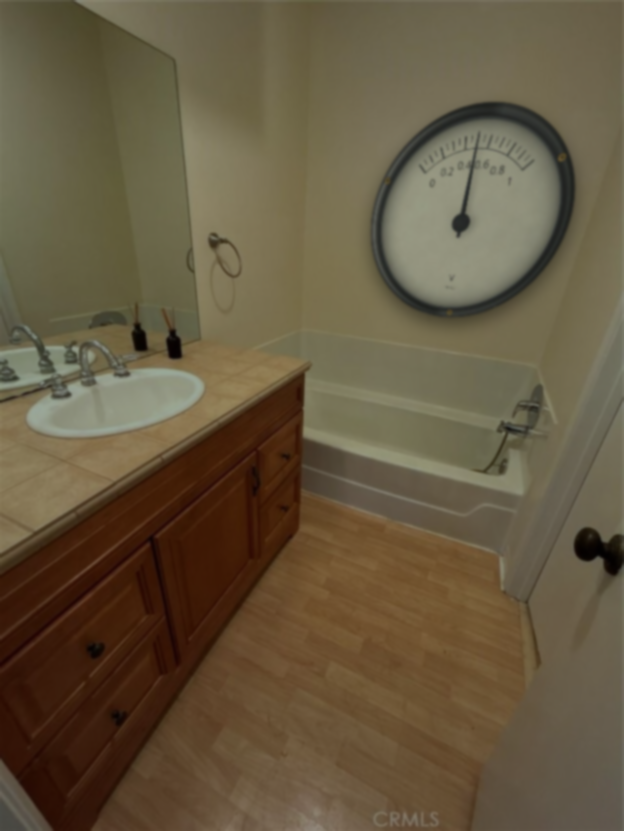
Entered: 0.5 V
